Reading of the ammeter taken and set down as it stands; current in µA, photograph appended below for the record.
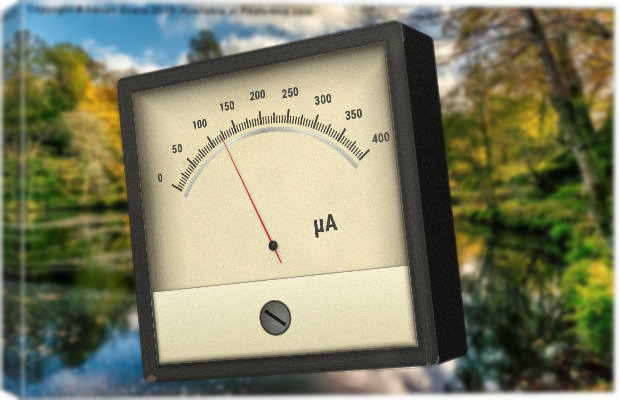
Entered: 125 µA
